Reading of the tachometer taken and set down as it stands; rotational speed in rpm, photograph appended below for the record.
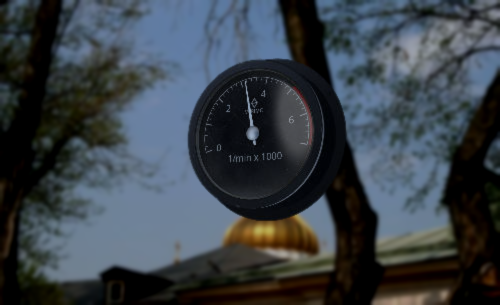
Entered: 3200 rpm
